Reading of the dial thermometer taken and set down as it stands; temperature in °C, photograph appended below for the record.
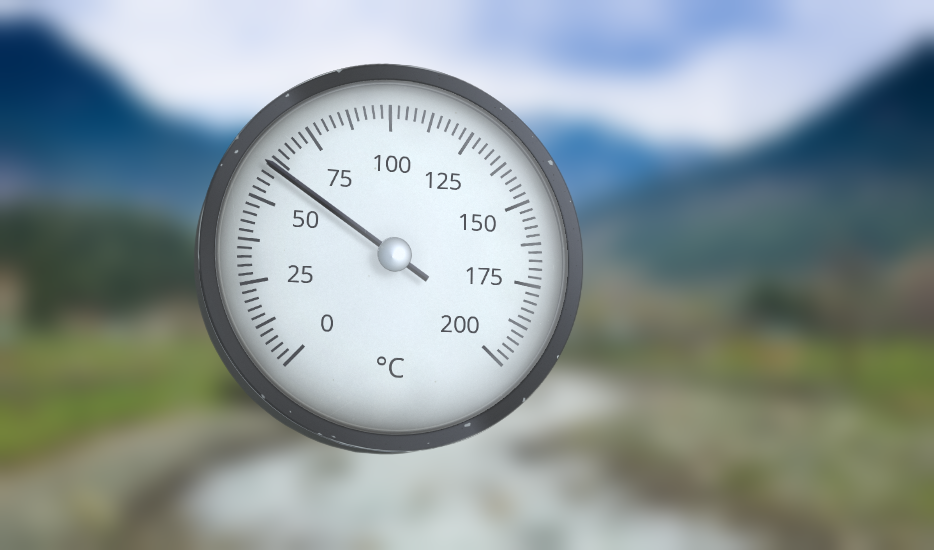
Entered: 60 °C
